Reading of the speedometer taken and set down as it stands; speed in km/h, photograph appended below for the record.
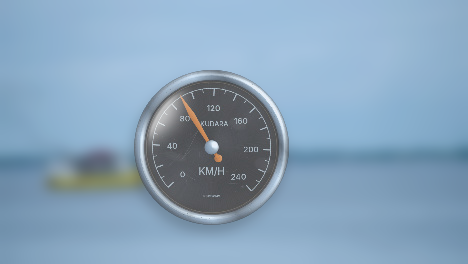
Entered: 90 km/h
